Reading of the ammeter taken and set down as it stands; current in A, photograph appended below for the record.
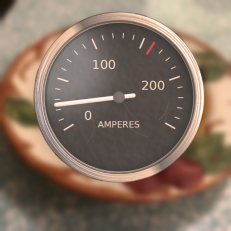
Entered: 25 A
